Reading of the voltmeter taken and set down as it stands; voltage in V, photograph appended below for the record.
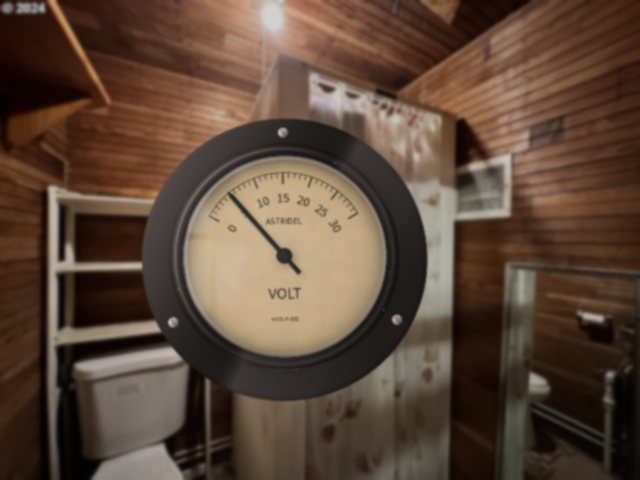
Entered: 5 V
